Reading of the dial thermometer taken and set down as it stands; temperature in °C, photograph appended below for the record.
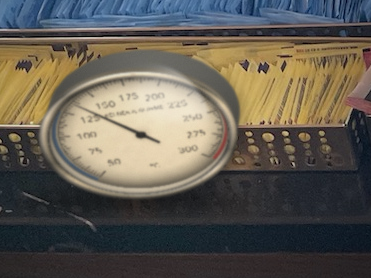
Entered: 137.5 °C
